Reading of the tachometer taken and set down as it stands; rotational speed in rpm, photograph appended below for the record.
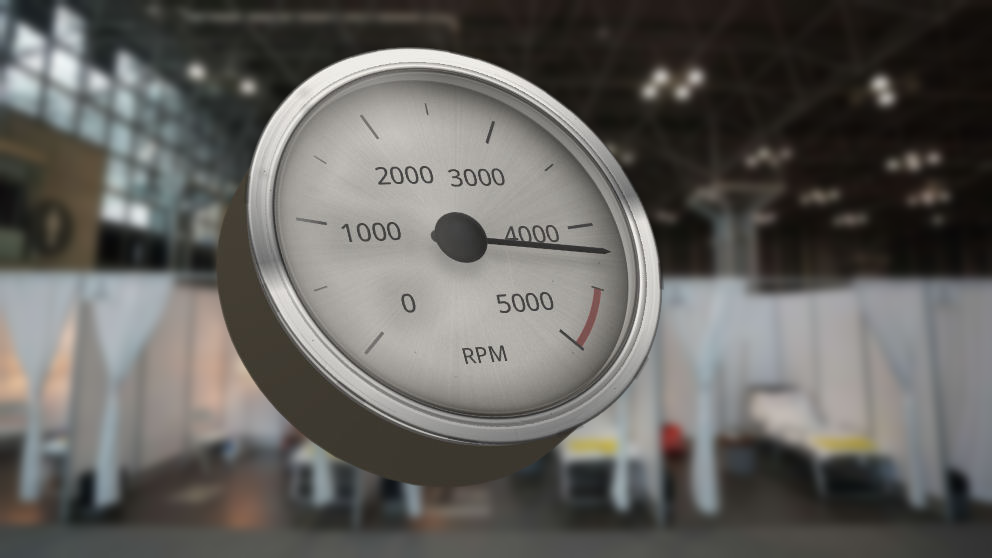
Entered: 4250 rpm
